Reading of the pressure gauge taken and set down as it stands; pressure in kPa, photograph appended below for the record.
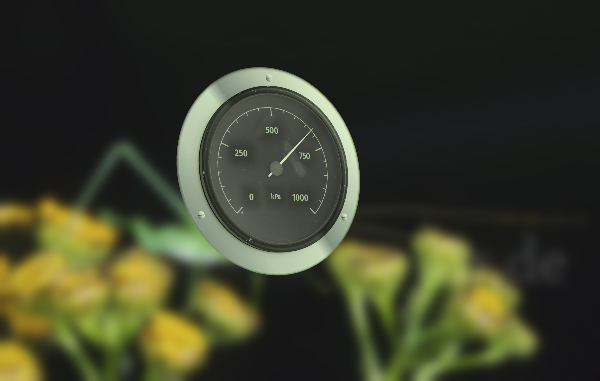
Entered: 675 kPa
